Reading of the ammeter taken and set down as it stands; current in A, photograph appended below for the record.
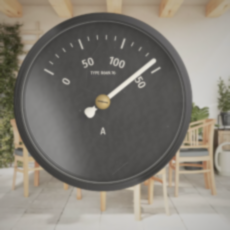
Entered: 140 A
